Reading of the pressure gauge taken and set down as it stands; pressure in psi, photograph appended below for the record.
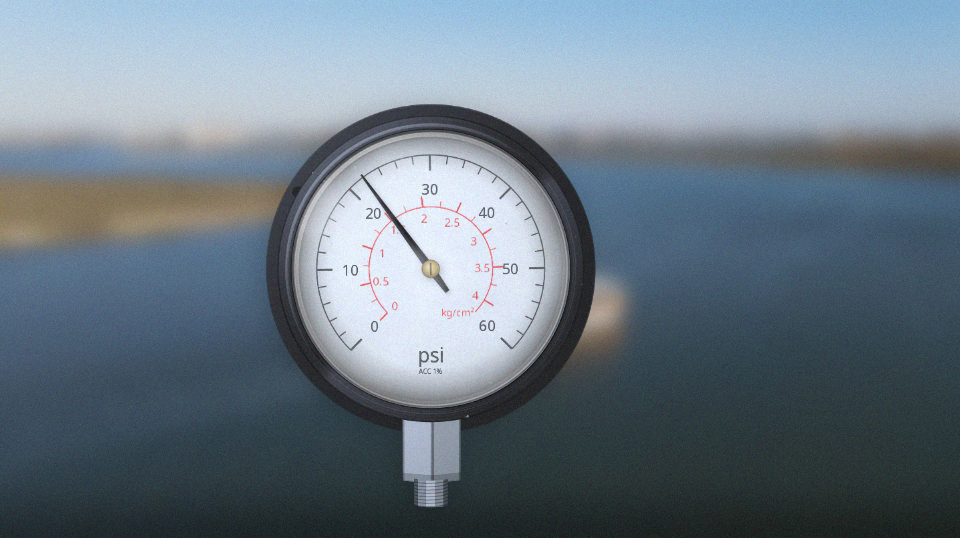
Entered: 22 psi
